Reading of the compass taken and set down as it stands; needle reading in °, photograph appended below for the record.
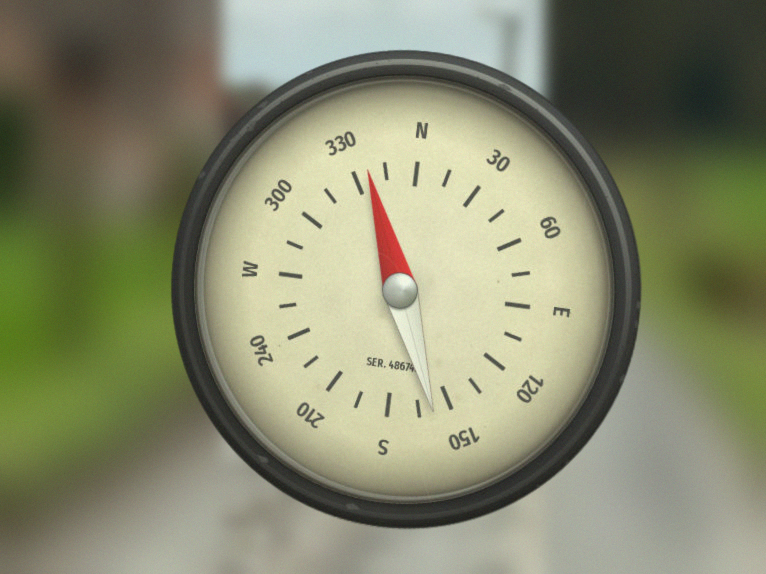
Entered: 337.5 °
